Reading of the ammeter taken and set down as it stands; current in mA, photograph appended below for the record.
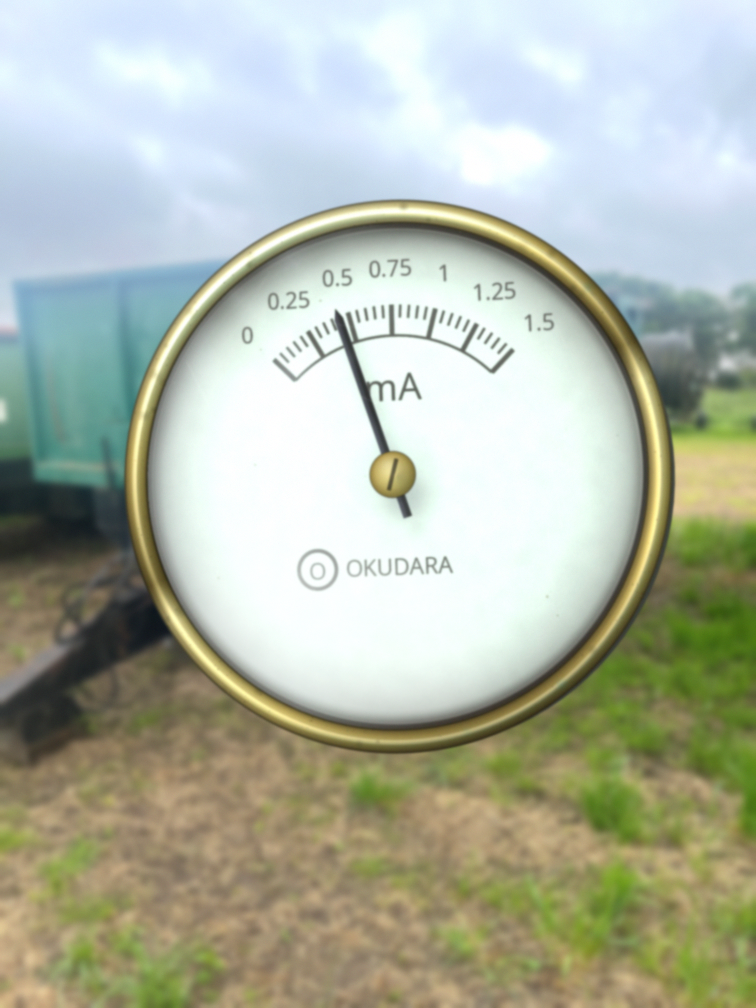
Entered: 0.45 mA
